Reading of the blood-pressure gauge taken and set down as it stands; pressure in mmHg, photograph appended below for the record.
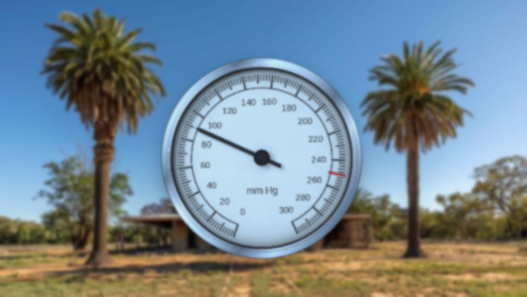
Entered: 90 mmHg
